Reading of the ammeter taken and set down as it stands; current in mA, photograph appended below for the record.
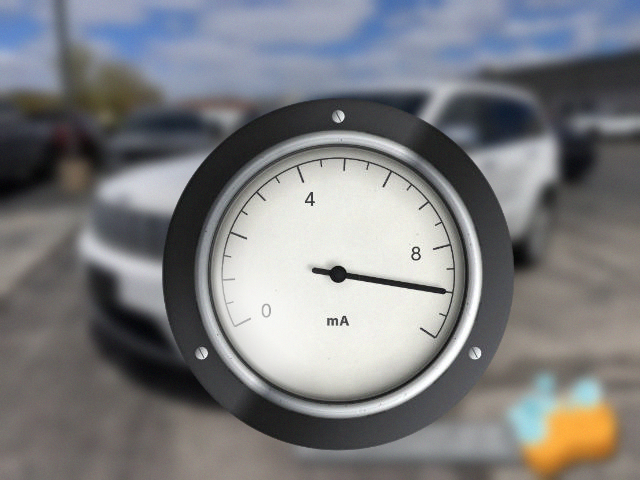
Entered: 9 mA
